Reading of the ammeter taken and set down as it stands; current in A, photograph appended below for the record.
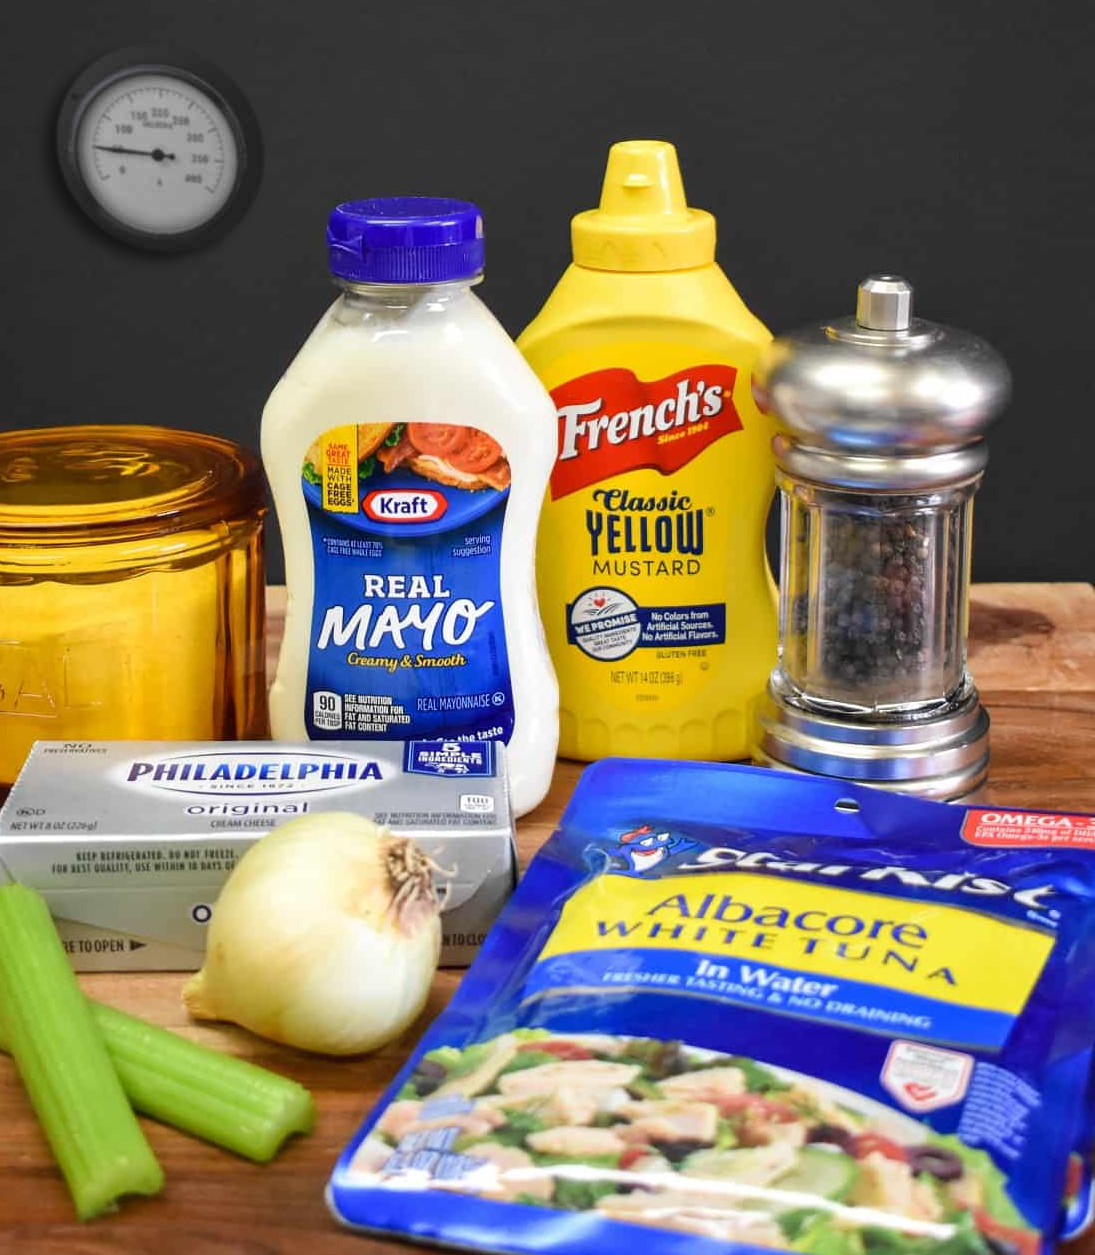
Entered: 50 A
